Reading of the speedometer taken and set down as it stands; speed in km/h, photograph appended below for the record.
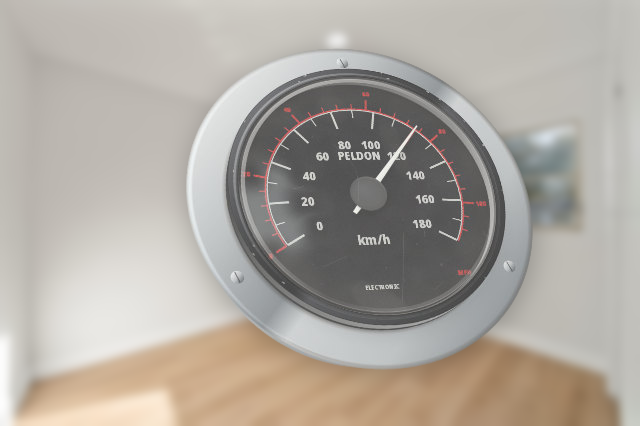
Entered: 120 km/h
